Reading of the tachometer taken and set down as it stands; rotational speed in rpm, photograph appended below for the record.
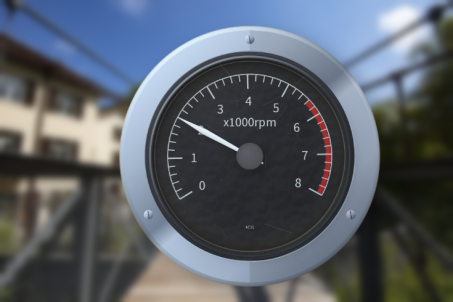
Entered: 2000 rpm
